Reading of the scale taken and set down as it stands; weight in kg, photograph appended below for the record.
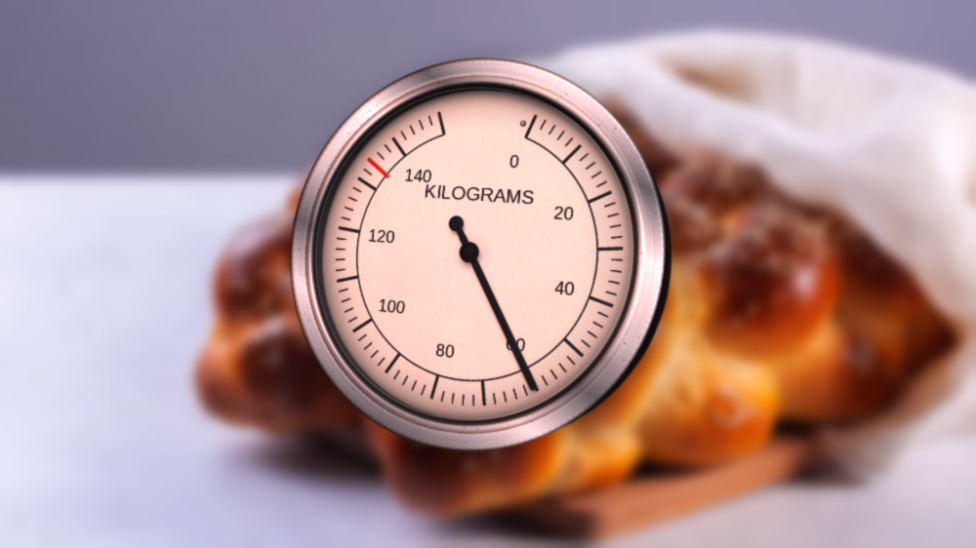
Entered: 60 kg
